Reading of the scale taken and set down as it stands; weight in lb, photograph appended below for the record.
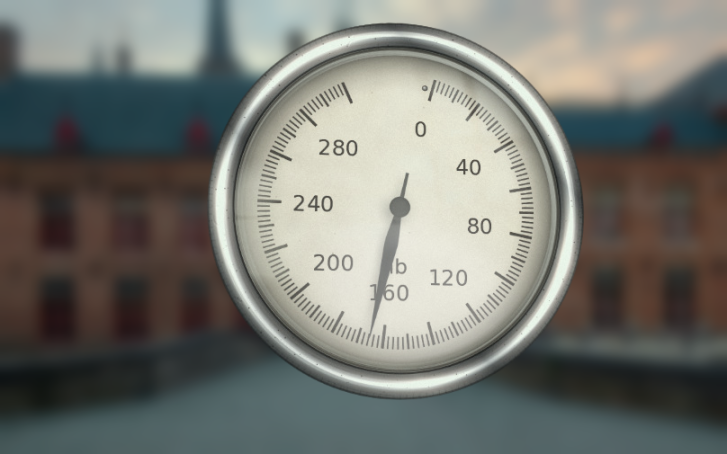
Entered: 166 lb
